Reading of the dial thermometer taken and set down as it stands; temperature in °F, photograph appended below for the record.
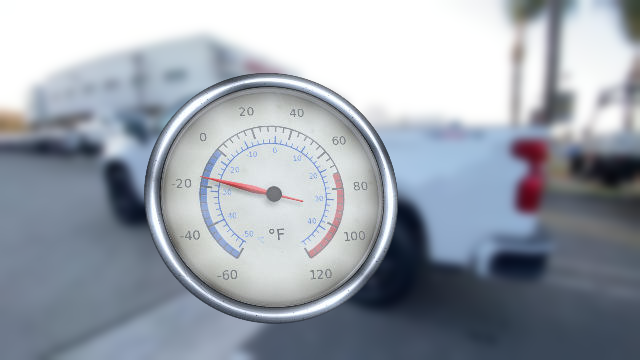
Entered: -16 °F
